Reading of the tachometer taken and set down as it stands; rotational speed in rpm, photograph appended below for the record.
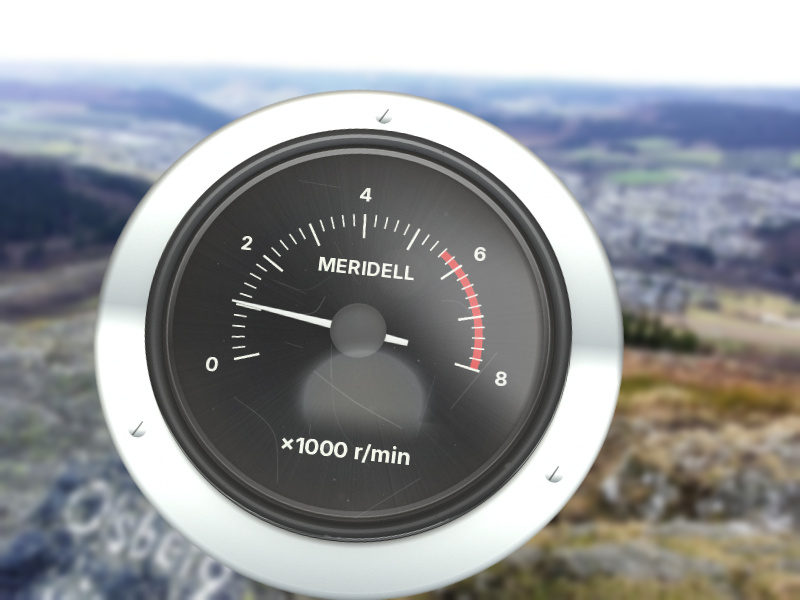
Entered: 1000 rpm
